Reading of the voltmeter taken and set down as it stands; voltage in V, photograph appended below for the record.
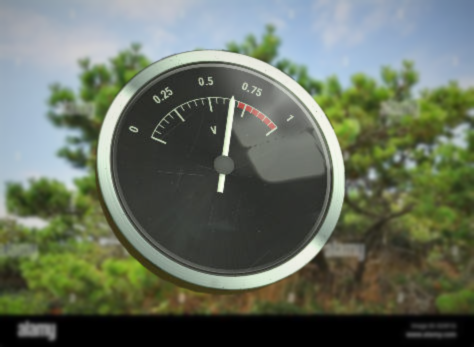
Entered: 0.65 V
